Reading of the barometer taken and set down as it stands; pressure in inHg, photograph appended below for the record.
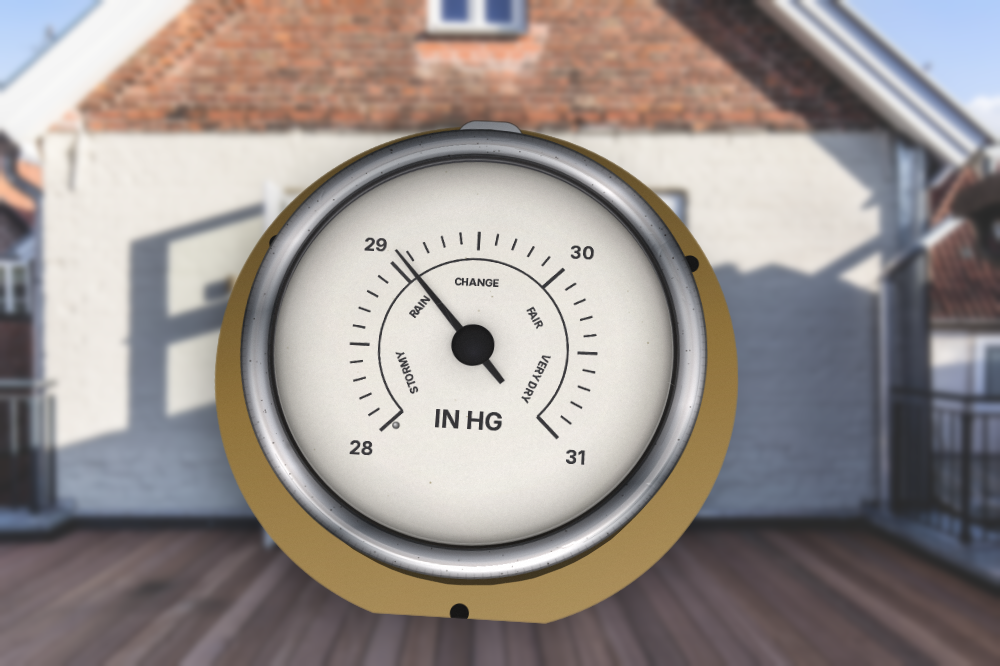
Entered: 29.05 inHg
